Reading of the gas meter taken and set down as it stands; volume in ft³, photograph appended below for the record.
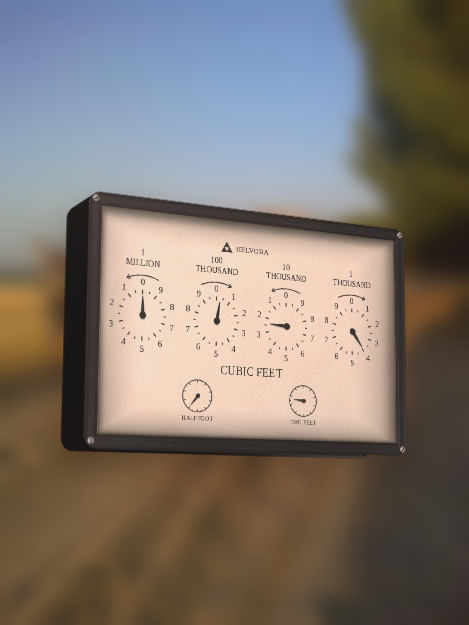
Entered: 2400 ft³
